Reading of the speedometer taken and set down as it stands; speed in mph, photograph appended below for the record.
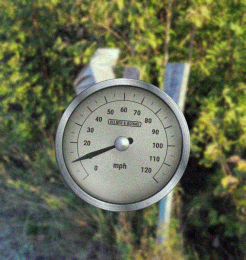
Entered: 10 mph
